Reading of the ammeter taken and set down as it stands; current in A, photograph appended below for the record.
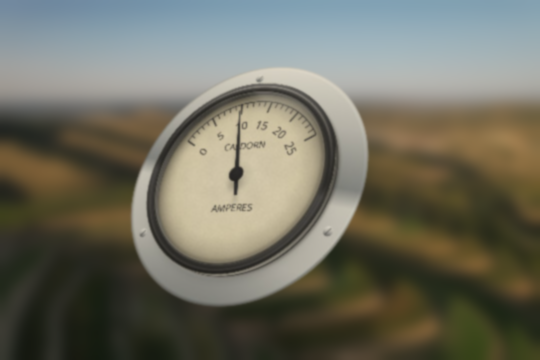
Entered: 10 A
